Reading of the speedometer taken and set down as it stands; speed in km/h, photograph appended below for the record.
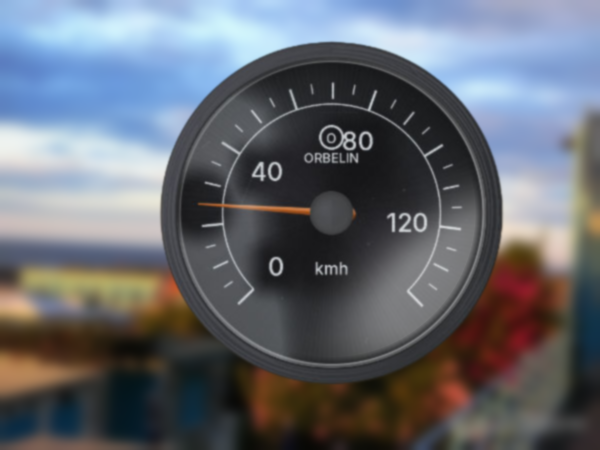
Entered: 25 km/h
